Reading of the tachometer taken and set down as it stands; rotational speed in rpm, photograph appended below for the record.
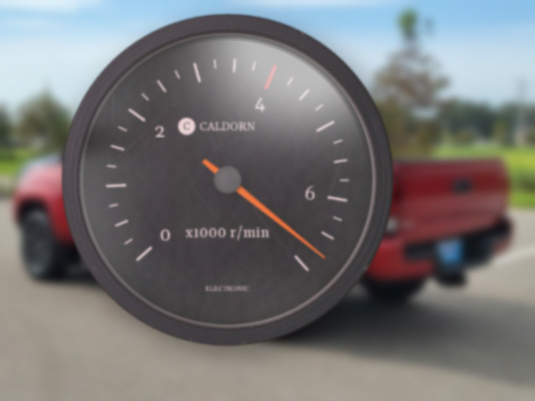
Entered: 6750 rpm
